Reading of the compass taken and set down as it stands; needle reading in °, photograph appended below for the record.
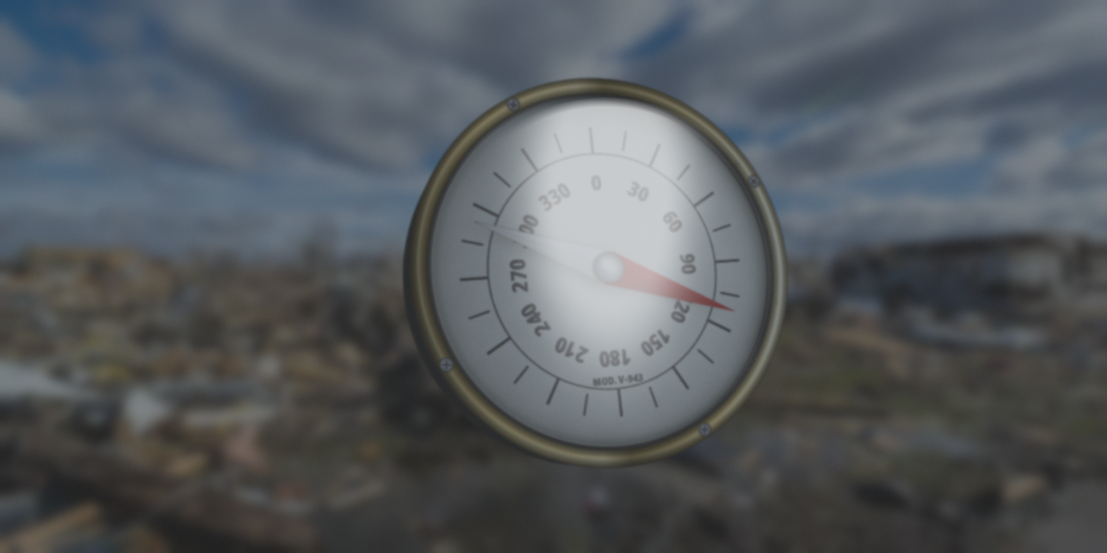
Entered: 112.5 °
